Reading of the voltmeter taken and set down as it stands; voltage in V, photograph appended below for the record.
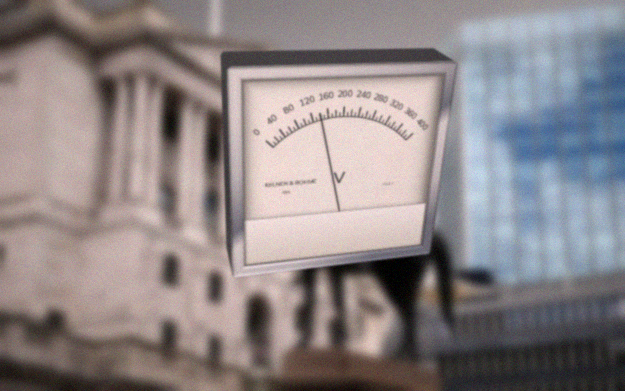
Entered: 140 V
